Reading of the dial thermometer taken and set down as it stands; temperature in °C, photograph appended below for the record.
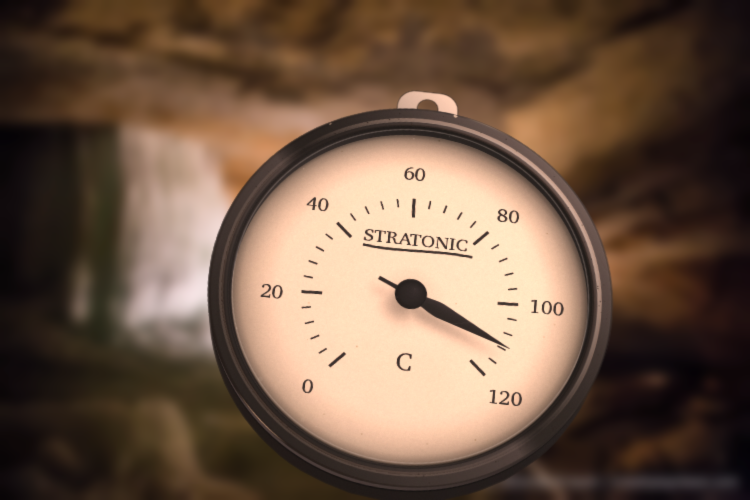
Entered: 112 °C
